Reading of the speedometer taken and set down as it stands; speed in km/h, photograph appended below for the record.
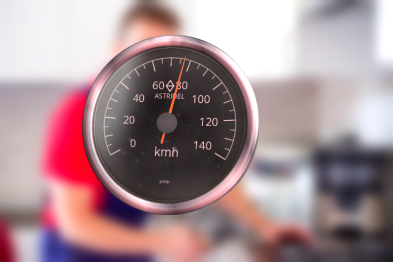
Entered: 77.5 km/h
